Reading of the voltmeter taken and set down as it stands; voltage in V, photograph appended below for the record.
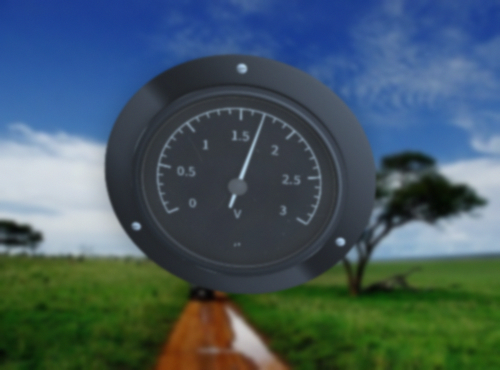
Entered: 1.7 V
